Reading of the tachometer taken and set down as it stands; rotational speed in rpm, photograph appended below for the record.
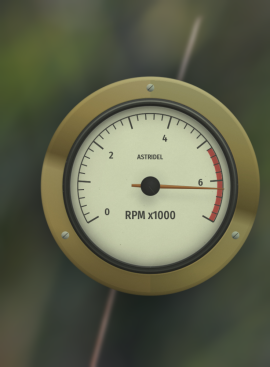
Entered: 6200 rpm
